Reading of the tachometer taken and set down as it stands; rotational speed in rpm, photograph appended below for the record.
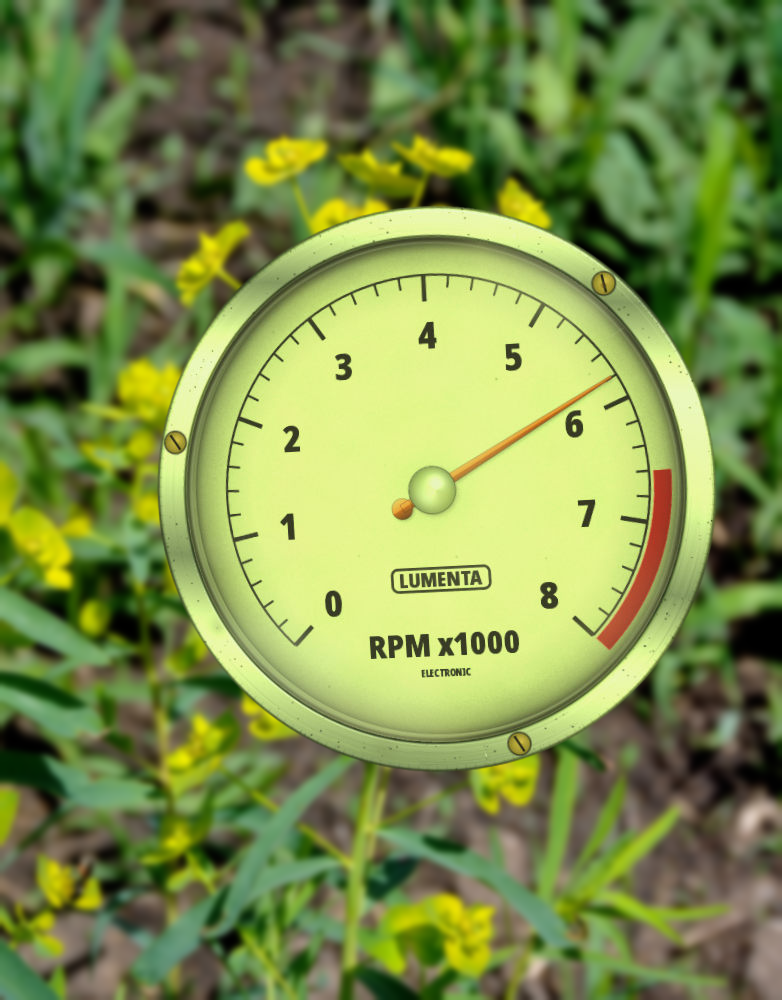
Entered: 5800 rpm
